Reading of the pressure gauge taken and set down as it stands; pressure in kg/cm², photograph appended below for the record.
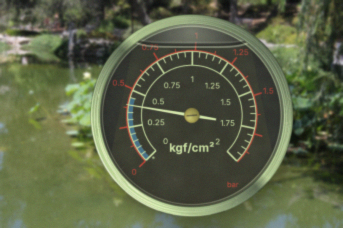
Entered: 0.4 kg/cm²
